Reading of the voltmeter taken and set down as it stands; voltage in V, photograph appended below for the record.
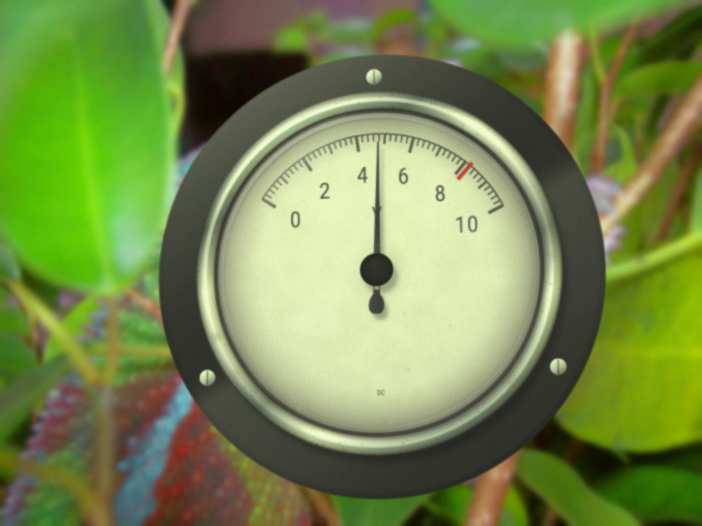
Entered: 4.8 V
